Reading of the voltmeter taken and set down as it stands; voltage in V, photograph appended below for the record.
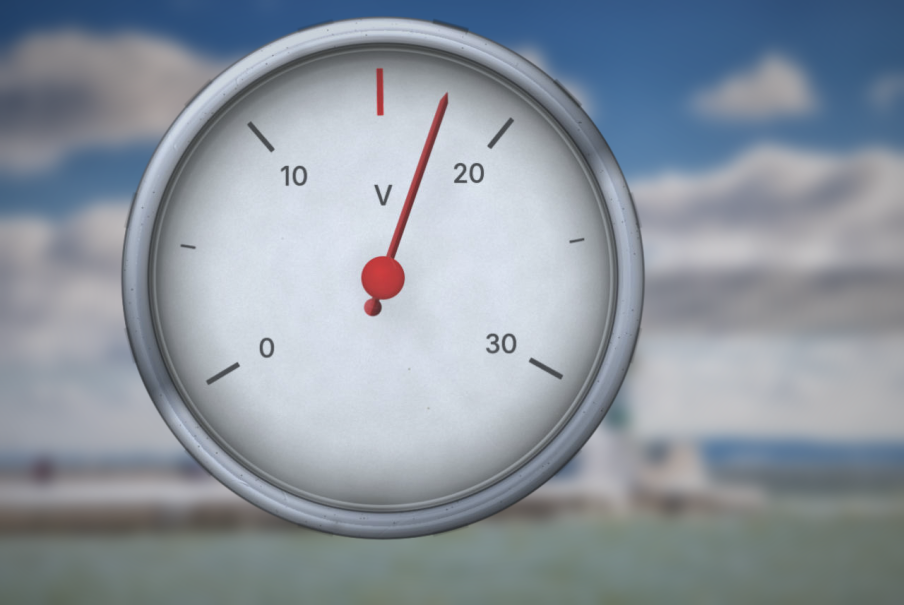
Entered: 17.5 V
